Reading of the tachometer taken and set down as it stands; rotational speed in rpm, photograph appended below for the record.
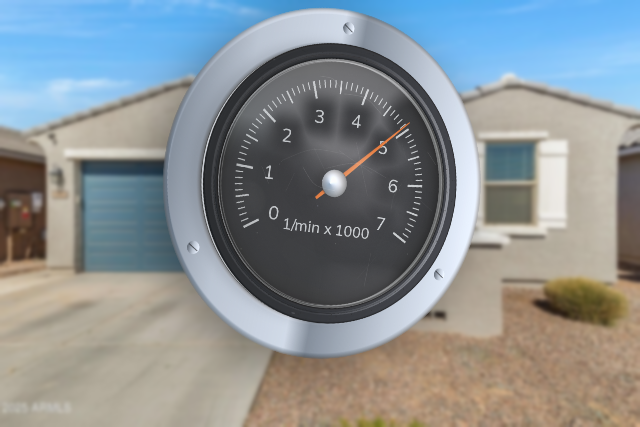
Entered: 4900 rpm
